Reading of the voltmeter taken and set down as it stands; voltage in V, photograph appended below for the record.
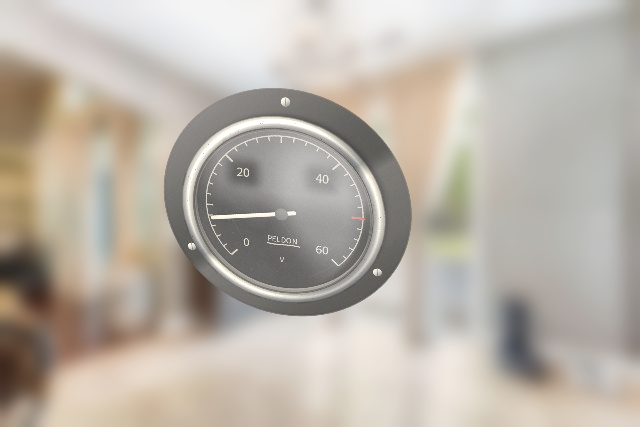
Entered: 8 V
